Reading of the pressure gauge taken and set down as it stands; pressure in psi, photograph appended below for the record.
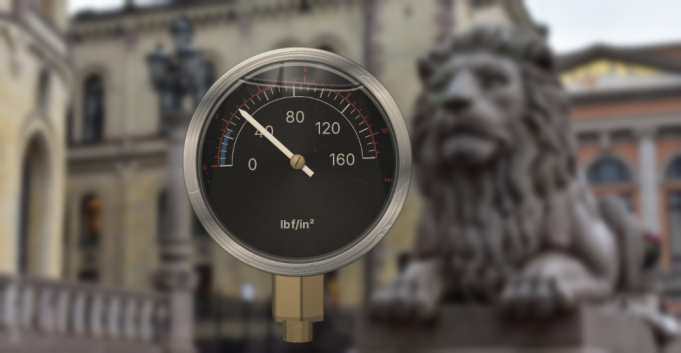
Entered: 40 psi
